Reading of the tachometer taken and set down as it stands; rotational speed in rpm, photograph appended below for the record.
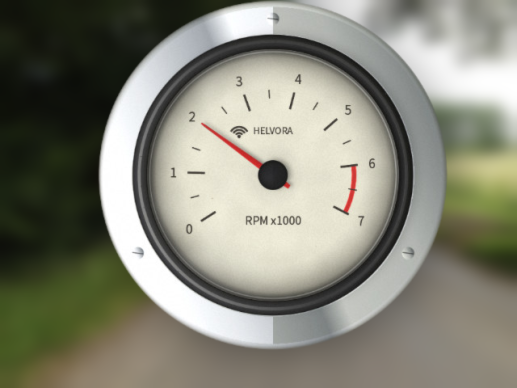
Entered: 2000 rpm
